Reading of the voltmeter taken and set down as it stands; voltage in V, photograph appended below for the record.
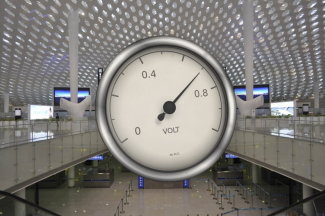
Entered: 0.7 V
